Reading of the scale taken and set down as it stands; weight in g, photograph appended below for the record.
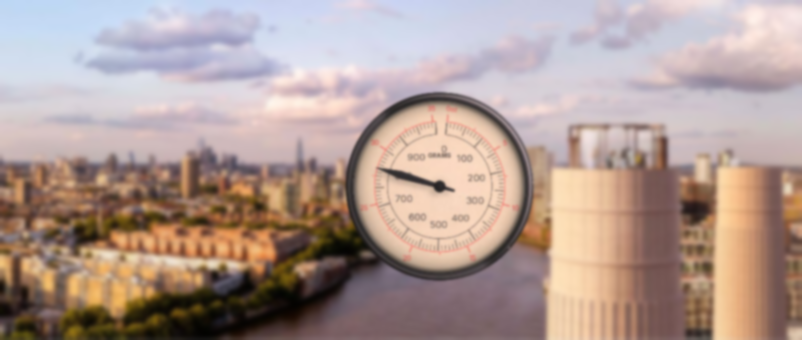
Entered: 800 g
